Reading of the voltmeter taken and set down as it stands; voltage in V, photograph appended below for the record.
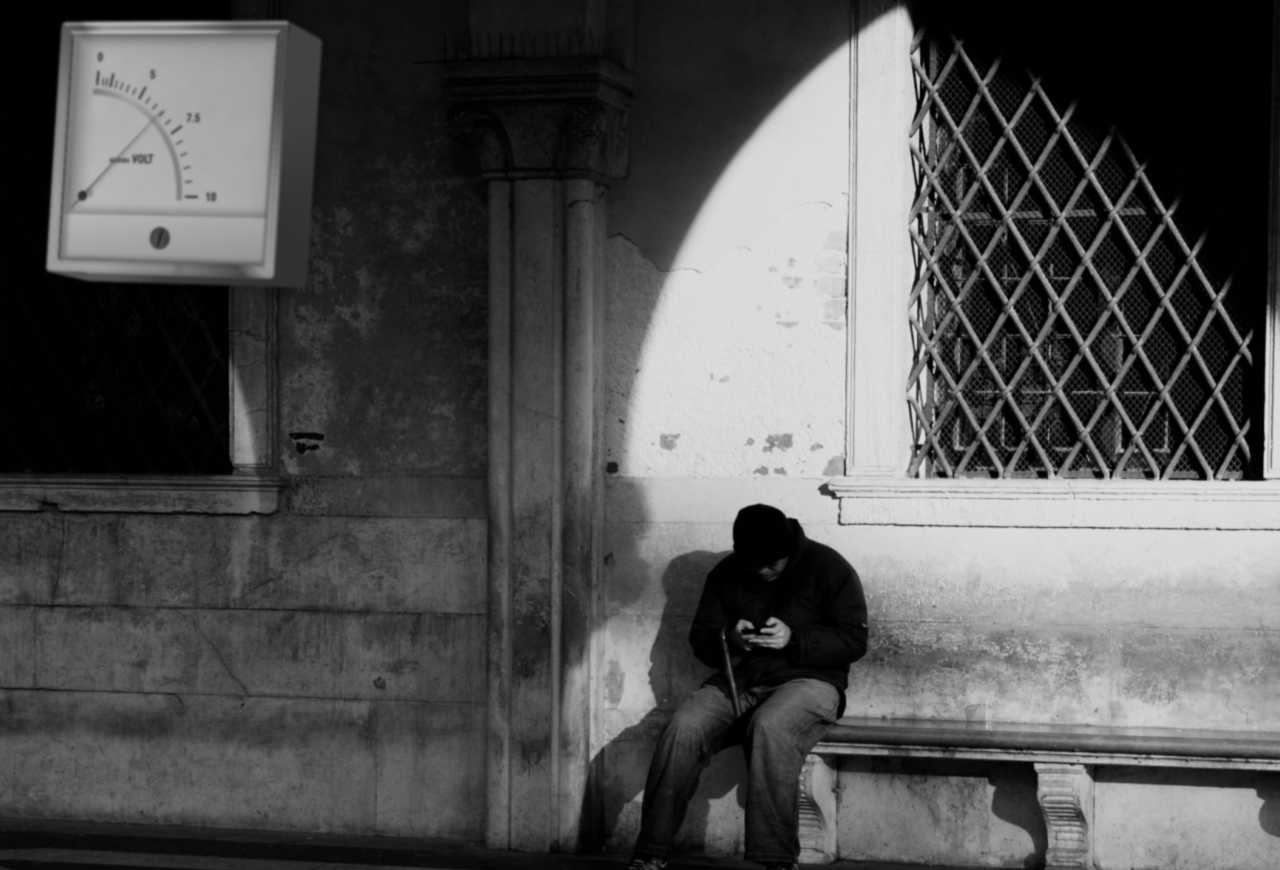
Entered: 6.5 V
